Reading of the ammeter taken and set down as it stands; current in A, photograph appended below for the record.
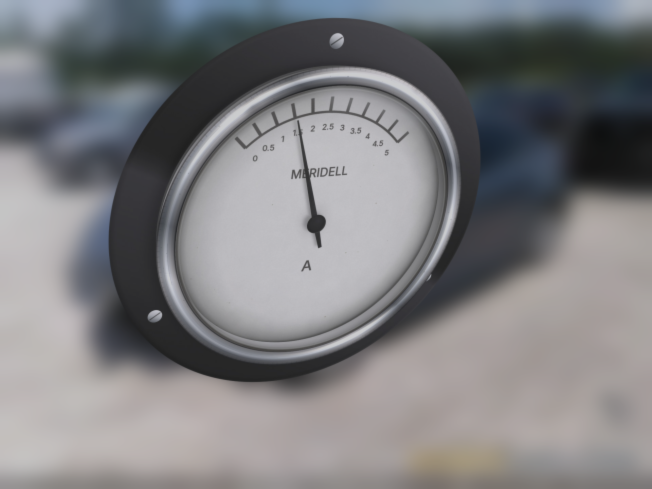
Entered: 1.5 A
